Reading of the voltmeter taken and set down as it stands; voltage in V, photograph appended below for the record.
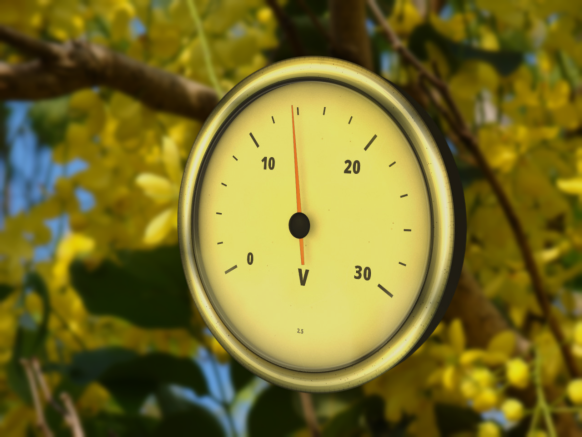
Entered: 14 V
